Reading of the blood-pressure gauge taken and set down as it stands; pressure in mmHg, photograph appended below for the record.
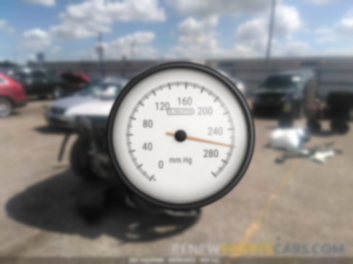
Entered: 260 mmHg
